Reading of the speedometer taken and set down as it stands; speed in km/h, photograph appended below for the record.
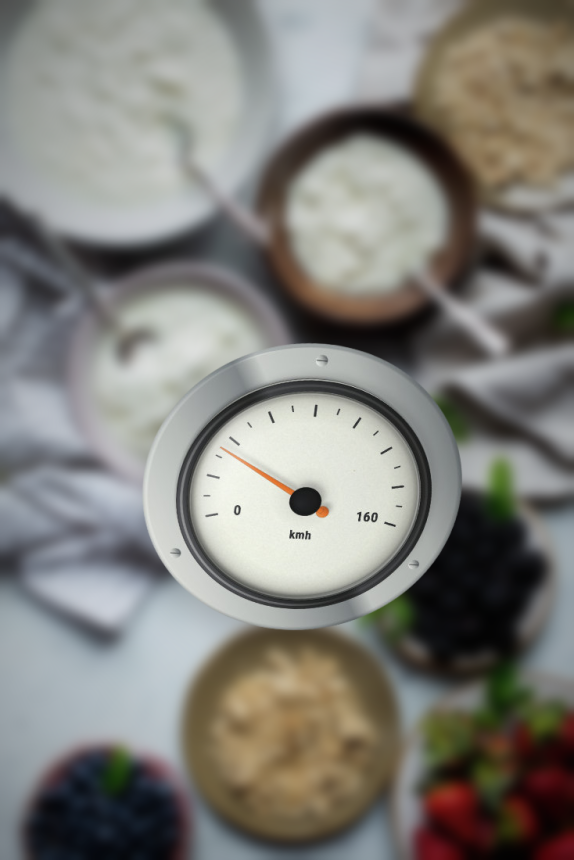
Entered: 35 km/h
